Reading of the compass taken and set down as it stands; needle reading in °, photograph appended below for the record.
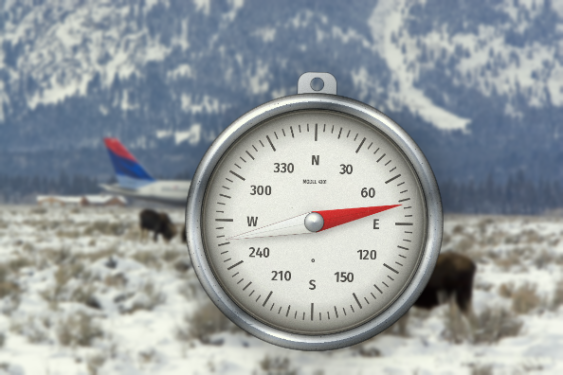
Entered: 77.5 °
